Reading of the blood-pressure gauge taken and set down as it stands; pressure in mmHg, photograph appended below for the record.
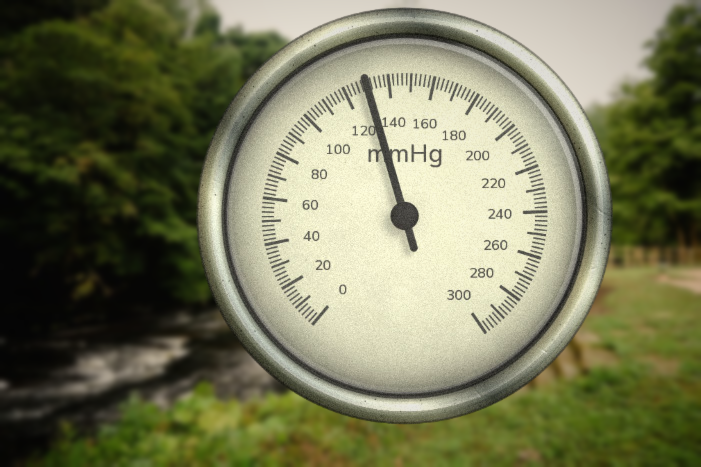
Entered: 130 mmHg
